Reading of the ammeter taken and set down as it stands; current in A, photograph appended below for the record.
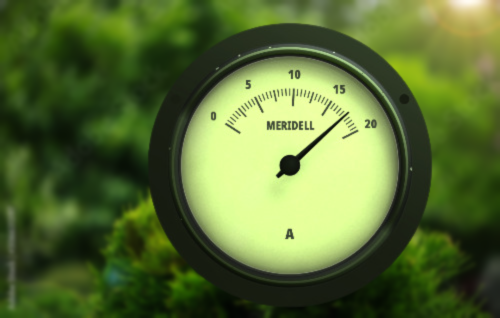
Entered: 17.5 A
